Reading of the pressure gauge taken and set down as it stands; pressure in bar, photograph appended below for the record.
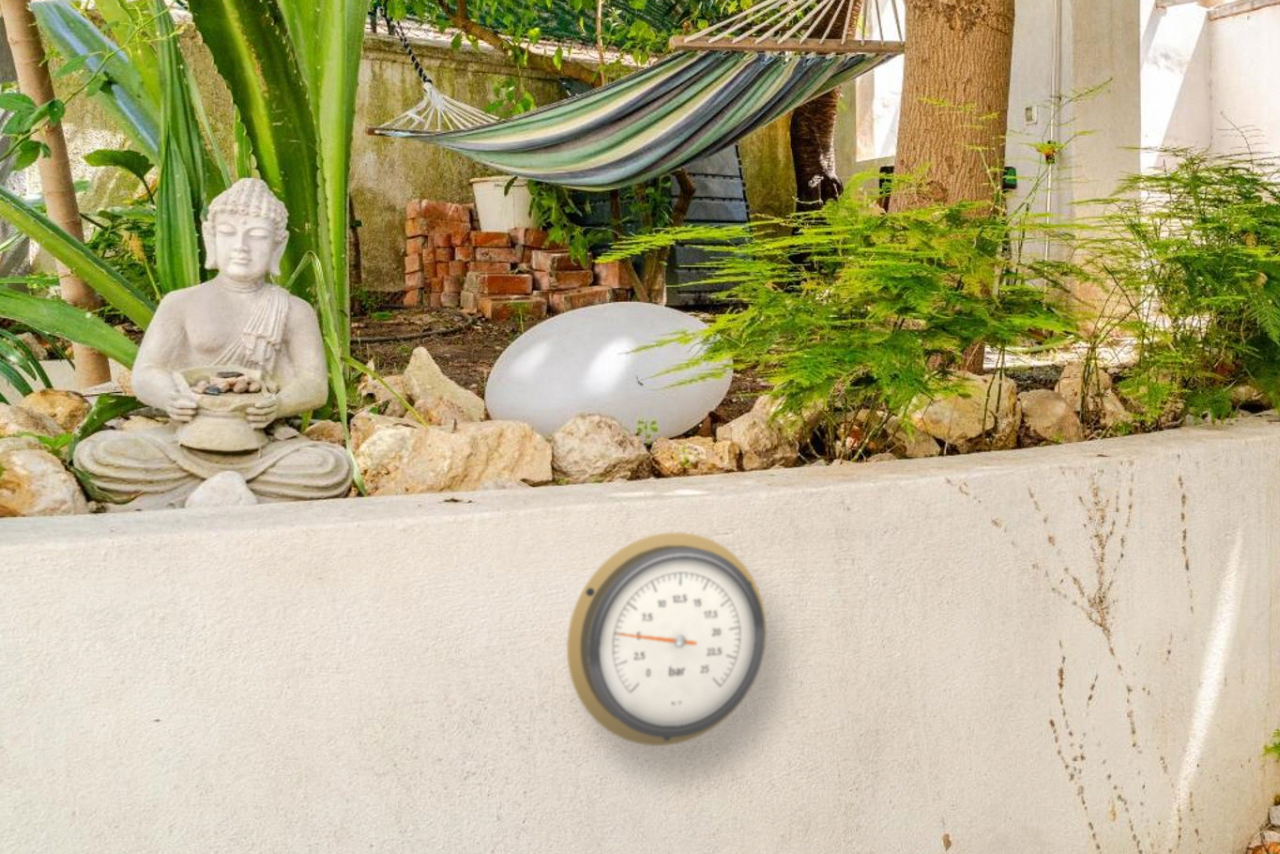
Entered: 5 bar
